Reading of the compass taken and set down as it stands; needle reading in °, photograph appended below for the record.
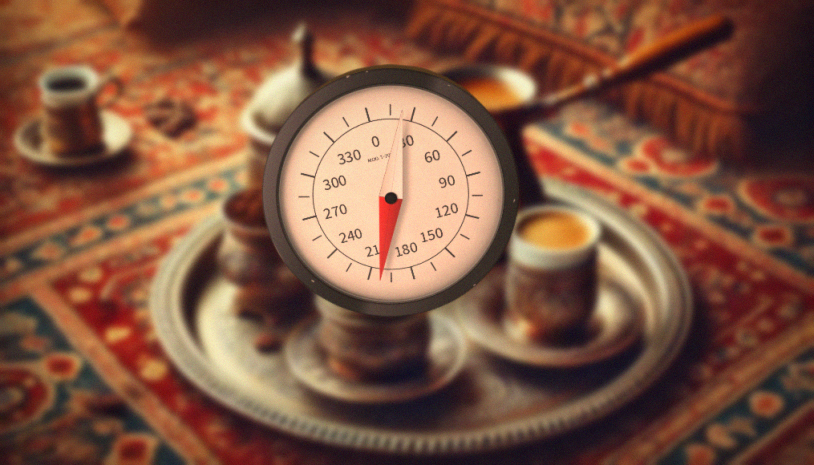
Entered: 202.5 °
